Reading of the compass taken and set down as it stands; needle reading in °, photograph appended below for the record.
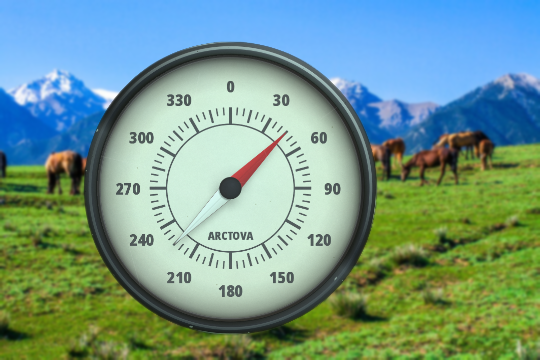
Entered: 45 °
